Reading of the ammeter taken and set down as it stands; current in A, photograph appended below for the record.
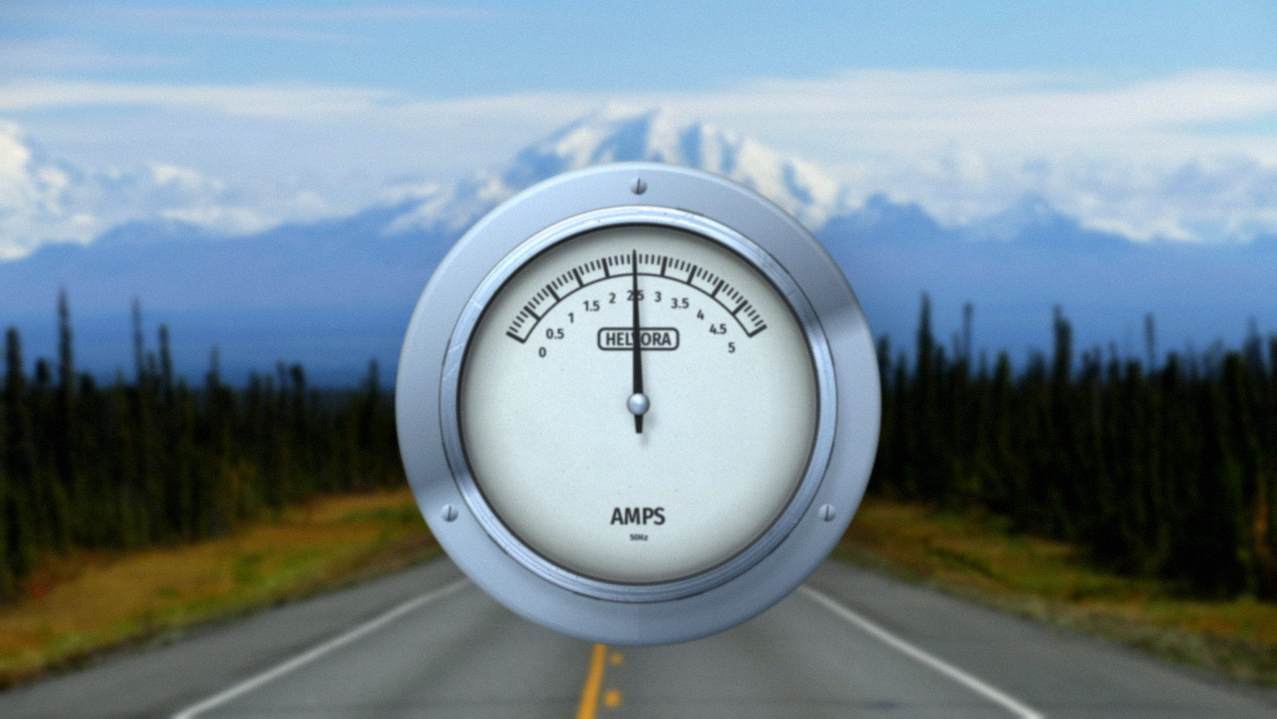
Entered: 2.5 A
